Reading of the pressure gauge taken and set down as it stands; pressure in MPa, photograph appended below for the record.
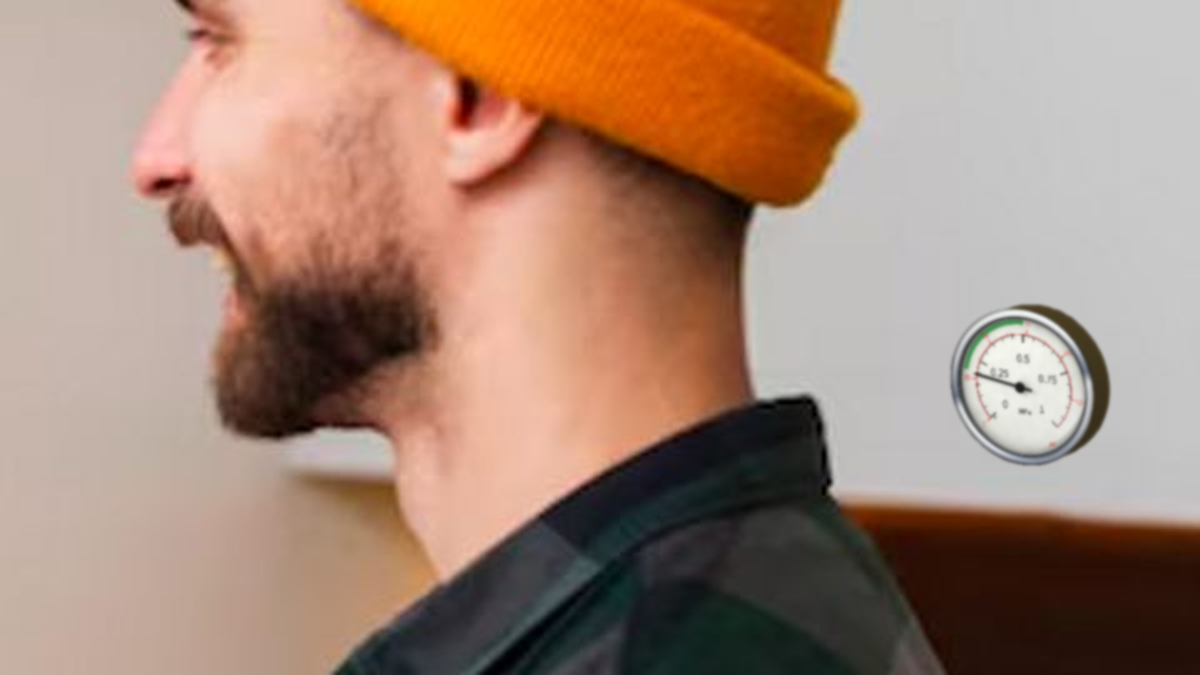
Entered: 0.2 MPa
